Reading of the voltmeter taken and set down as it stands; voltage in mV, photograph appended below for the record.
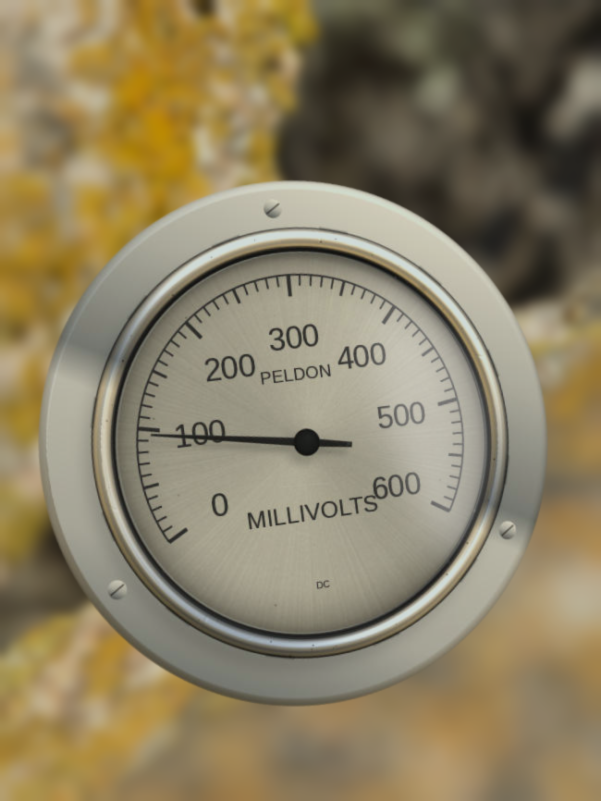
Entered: 95 mV
